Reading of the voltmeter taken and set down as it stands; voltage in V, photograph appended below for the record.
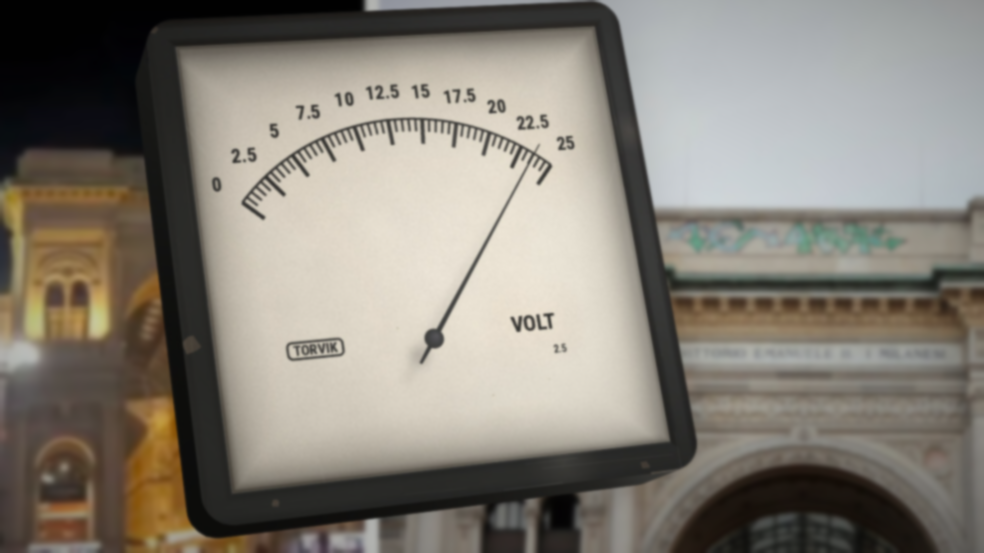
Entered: 23.5 V
